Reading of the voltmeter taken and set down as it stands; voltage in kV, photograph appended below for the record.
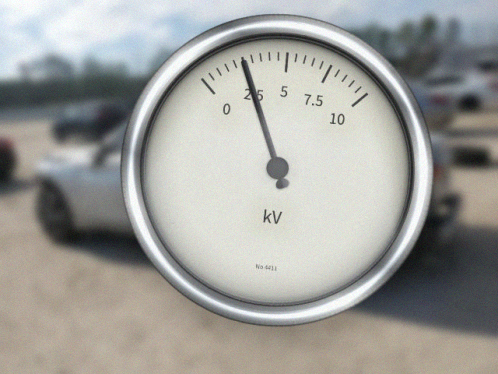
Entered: 2.5 kV
